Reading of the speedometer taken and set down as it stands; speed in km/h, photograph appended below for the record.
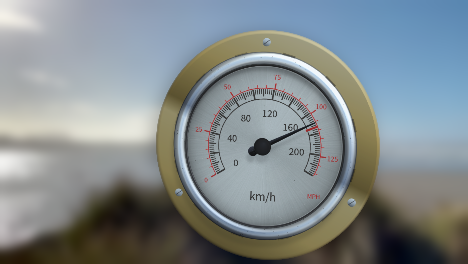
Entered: 170 km/h
